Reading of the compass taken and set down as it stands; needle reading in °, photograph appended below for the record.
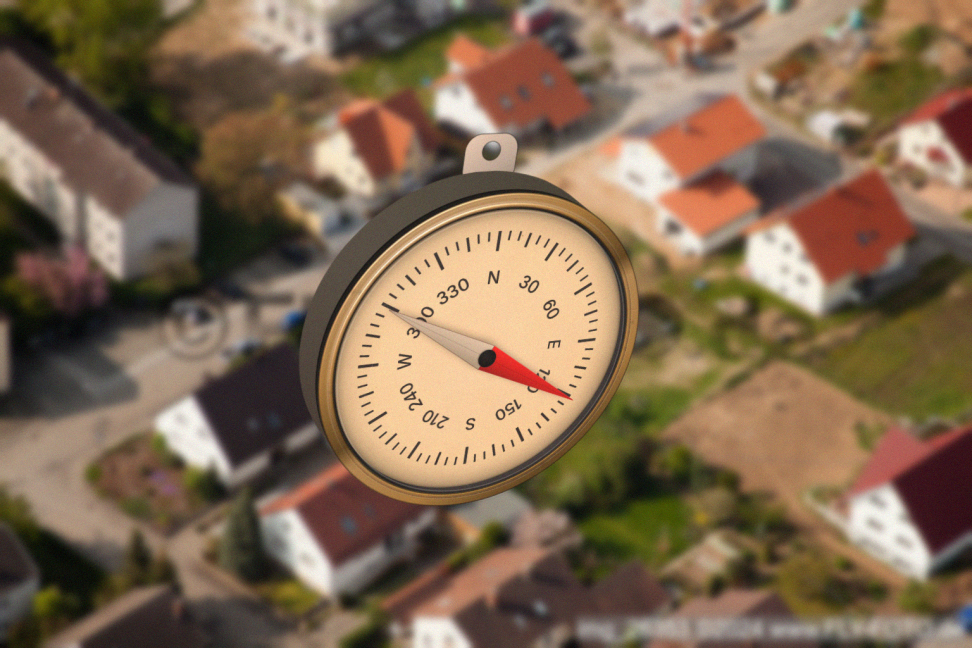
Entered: 120 °
